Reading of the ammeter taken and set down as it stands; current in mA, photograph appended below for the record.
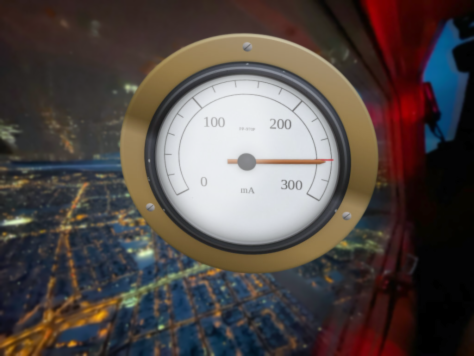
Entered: 260 mA
